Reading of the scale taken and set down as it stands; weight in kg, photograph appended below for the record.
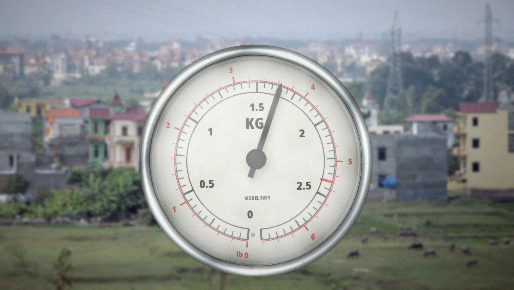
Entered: 1.65 kg
